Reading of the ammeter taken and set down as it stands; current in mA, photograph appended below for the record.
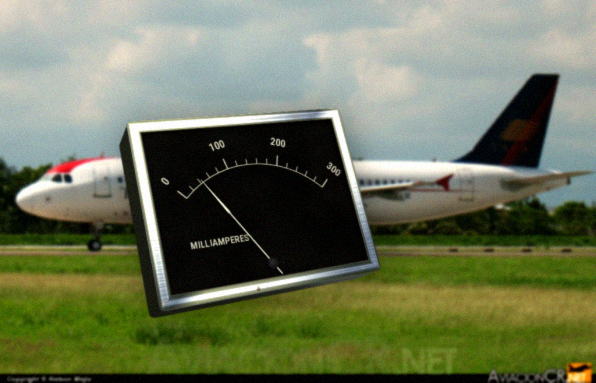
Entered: 40 mA
